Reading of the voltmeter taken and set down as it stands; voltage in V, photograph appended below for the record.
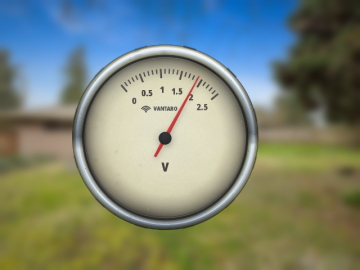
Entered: 1.9 V
